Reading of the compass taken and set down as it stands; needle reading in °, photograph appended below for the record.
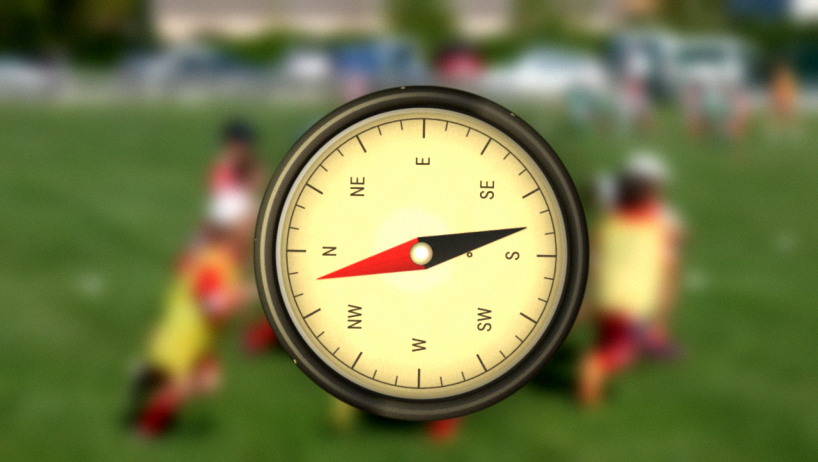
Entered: 345 °
